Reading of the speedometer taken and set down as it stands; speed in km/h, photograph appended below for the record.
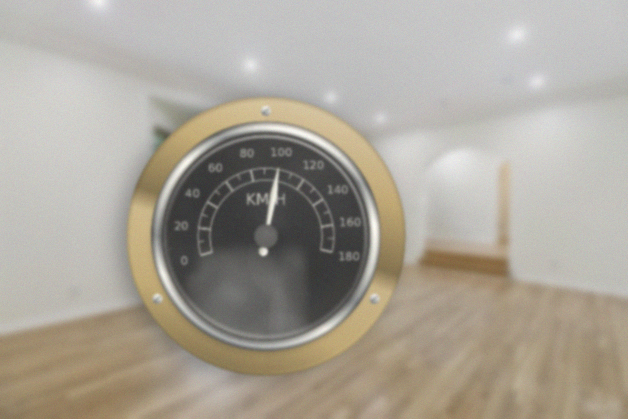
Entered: 100 km/h
